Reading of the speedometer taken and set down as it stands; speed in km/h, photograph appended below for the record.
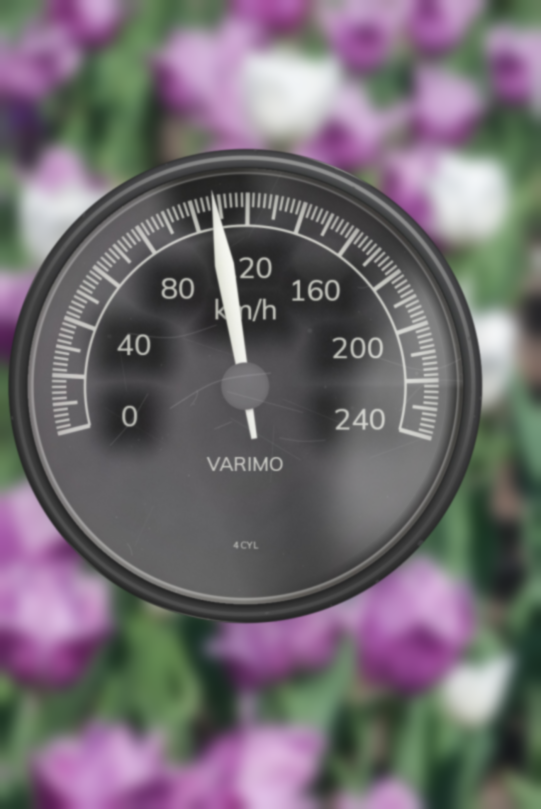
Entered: 108 km/h
